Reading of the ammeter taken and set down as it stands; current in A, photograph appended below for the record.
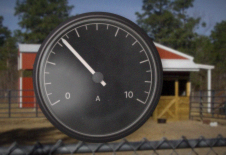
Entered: 3.25 A
